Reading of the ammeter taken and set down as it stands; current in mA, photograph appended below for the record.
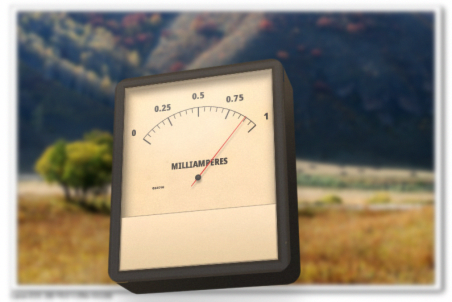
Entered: 0.9 mA
